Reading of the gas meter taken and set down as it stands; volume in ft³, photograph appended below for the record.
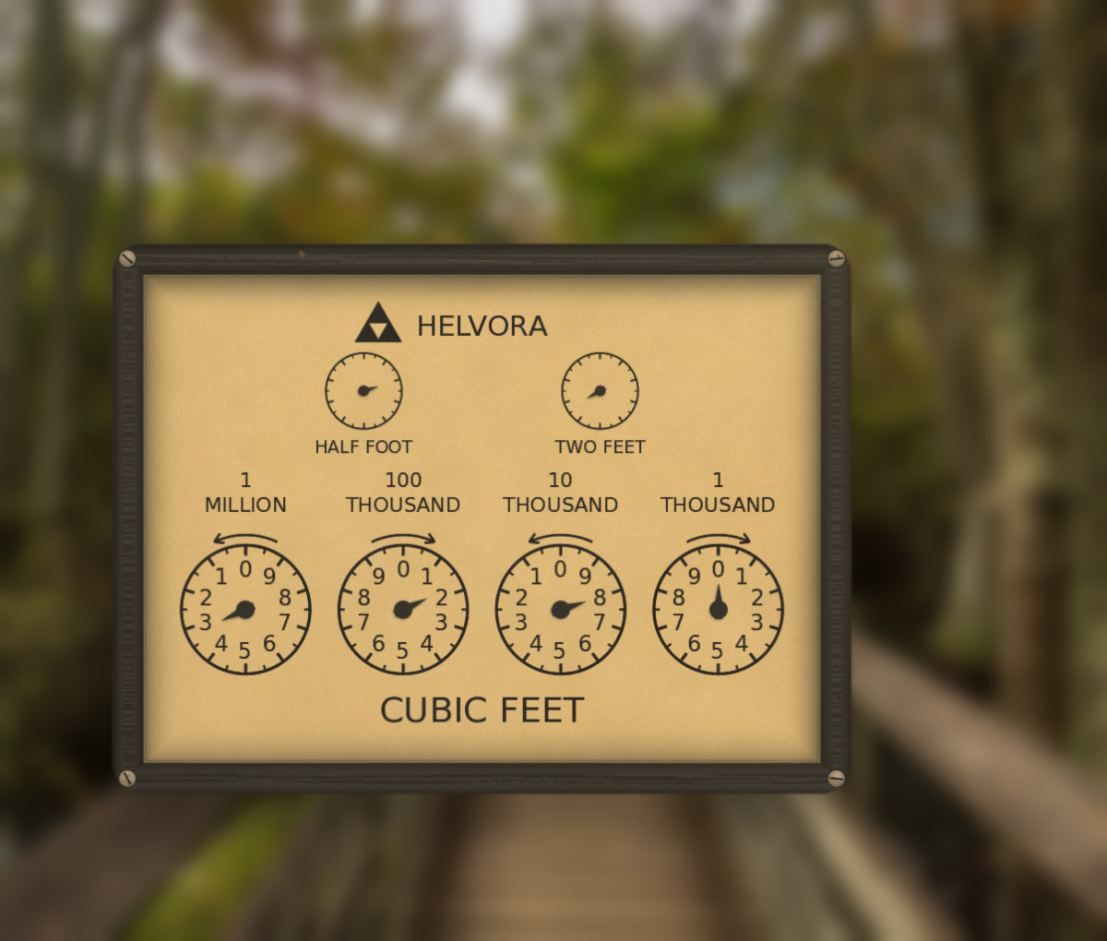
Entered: 318000 ft³
